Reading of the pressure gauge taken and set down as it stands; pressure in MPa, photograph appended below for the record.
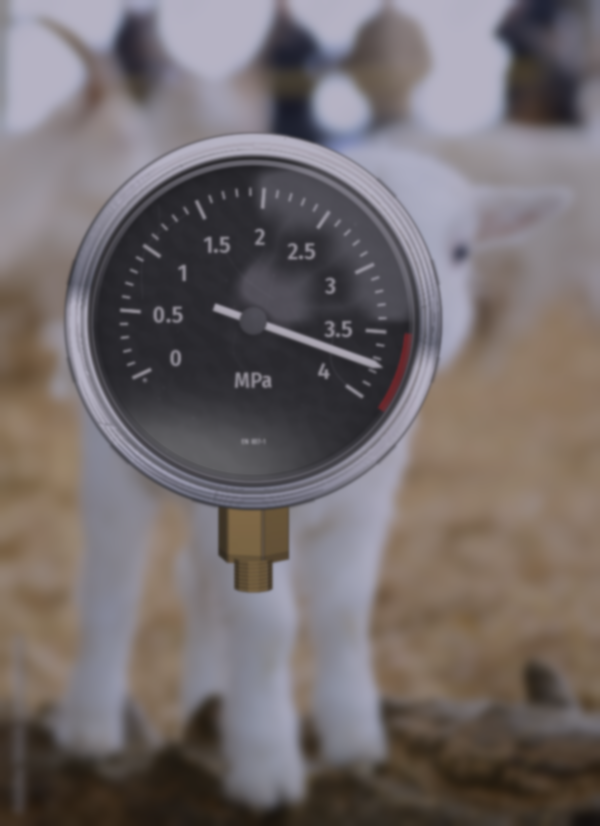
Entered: 3.75 MPa
